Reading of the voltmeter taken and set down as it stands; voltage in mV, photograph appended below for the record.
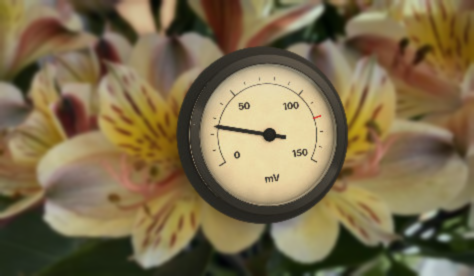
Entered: 25 mV
